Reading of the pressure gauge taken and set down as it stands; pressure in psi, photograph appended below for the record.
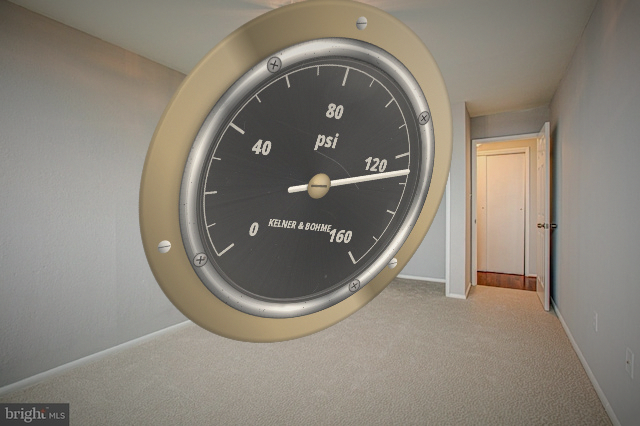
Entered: 125 psi
